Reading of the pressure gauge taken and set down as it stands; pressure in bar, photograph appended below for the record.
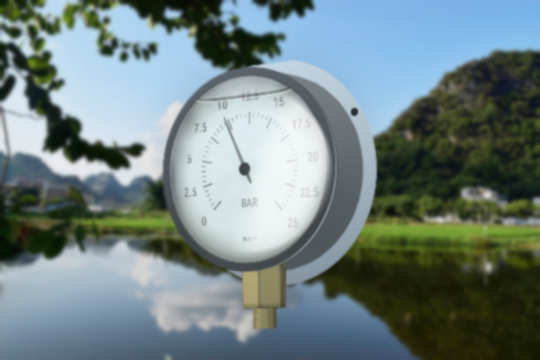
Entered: 10 bar
